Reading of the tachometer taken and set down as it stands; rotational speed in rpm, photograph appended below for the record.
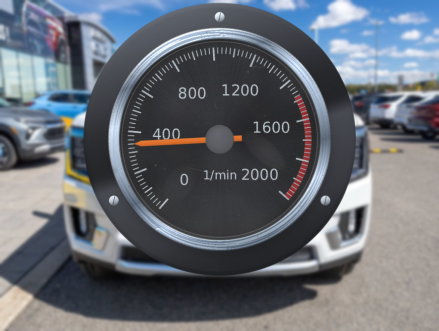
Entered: 340 rpm
